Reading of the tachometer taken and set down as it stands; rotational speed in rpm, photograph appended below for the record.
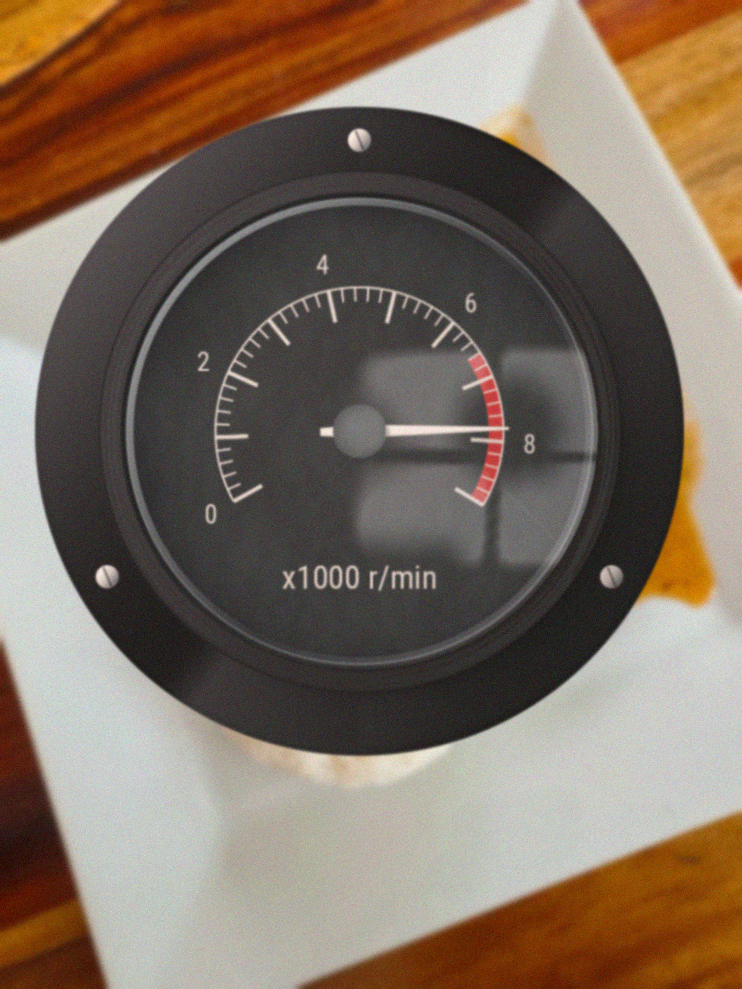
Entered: 7800 rpm
